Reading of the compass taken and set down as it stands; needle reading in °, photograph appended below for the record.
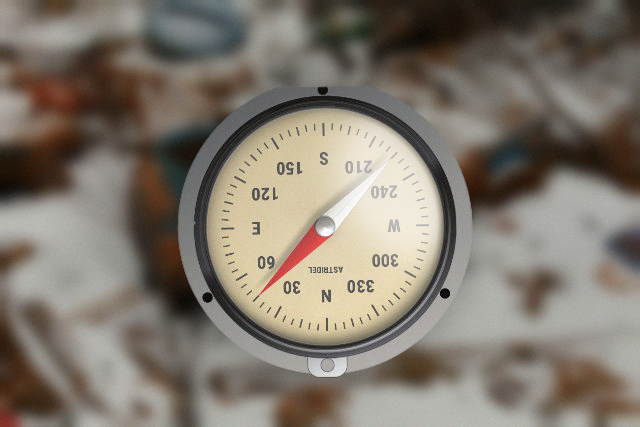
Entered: 45 °
